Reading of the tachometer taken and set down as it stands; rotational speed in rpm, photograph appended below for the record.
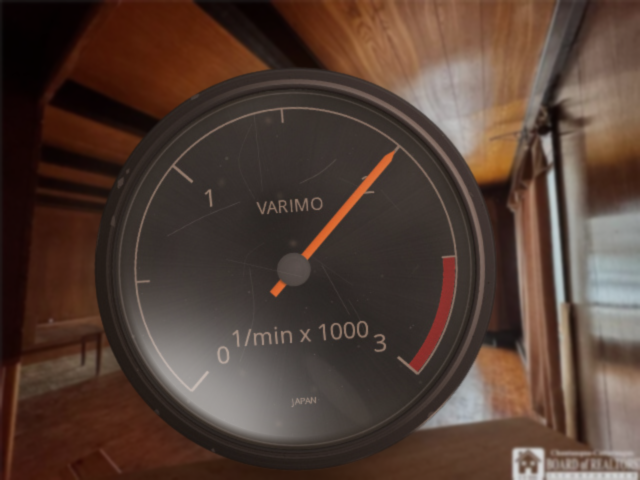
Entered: 2000 rpm
